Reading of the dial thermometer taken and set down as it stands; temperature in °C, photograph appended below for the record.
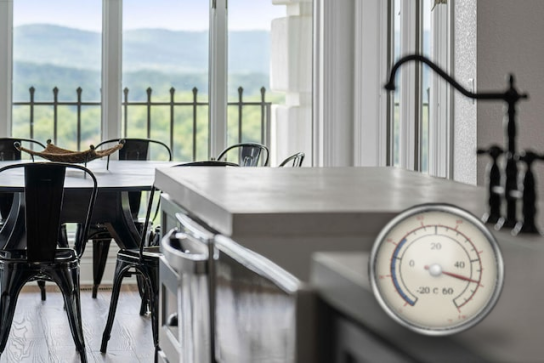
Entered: 48 °C
